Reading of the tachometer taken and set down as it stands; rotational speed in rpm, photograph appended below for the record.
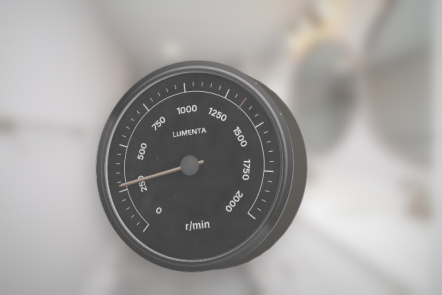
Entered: 275 rpm
